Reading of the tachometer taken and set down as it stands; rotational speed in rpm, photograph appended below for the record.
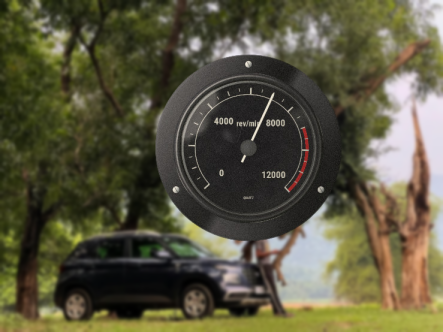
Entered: 7000 rpm
